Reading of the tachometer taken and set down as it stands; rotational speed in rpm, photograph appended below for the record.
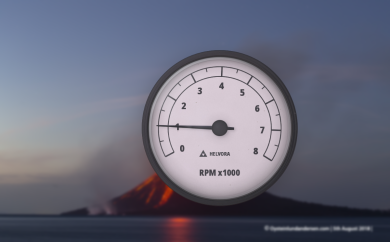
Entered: 1000 rpm
